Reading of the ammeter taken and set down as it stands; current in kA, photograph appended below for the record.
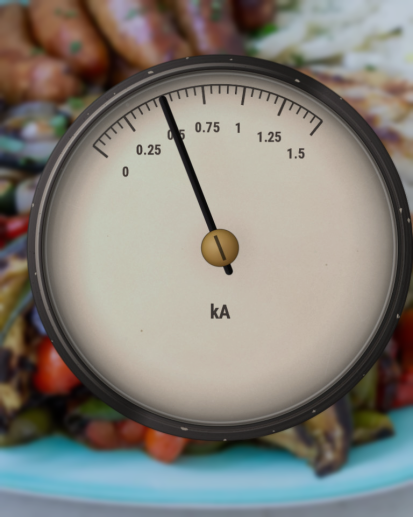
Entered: 0.5 kA
